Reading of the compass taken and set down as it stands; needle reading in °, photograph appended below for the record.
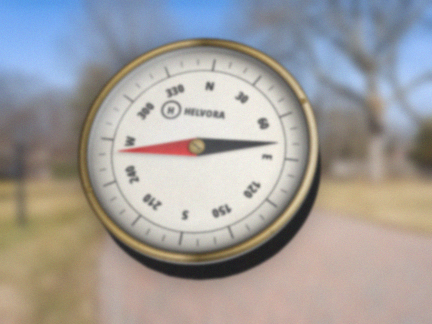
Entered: 260 °
